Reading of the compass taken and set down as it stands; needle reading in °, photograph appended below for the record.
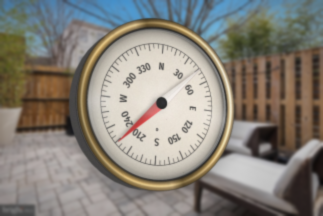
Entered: 225 °
